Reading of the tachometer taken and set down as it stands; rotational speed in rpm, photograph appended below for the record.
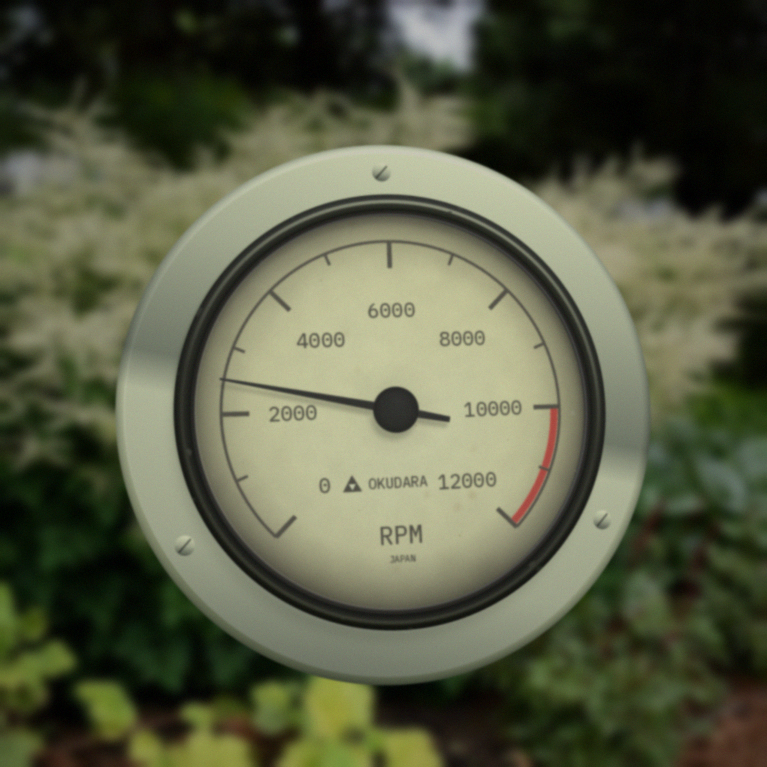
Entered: 2500 rpm
